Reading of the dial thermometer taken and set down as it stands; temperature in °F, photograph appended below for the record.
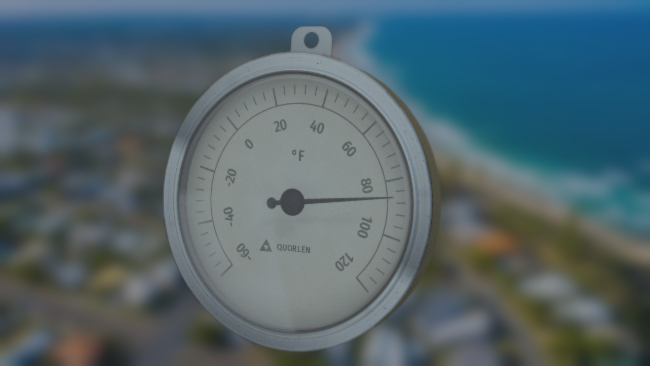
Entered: 86 °F
